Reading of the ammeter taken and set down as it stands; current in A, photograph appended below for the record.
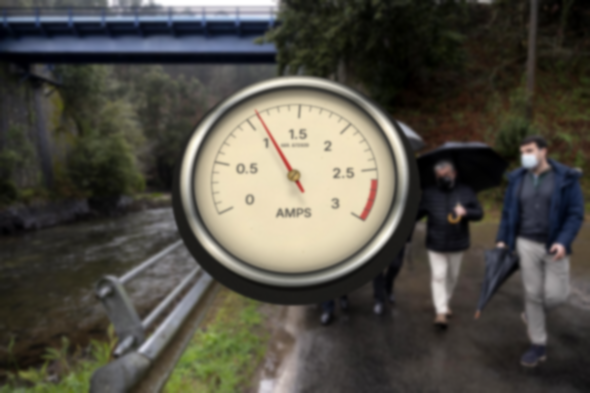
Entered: 1.1 A
